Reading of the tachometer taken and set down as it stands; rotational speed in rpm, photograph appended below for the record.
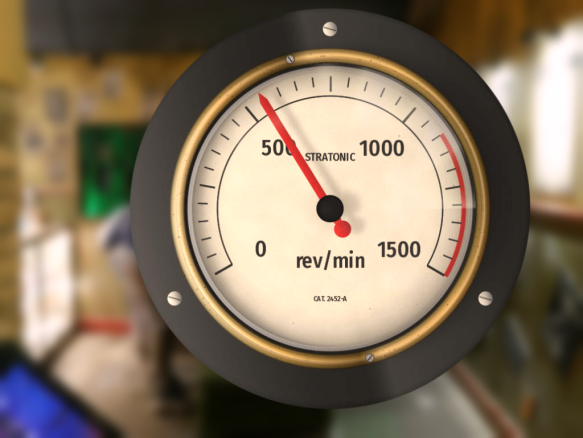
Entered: 550 rpm
